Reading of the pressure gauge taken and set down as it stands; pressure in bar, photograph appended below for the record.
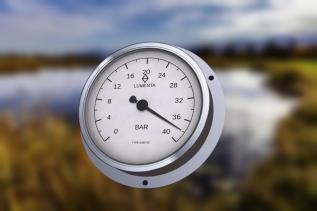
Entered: 38 bar
